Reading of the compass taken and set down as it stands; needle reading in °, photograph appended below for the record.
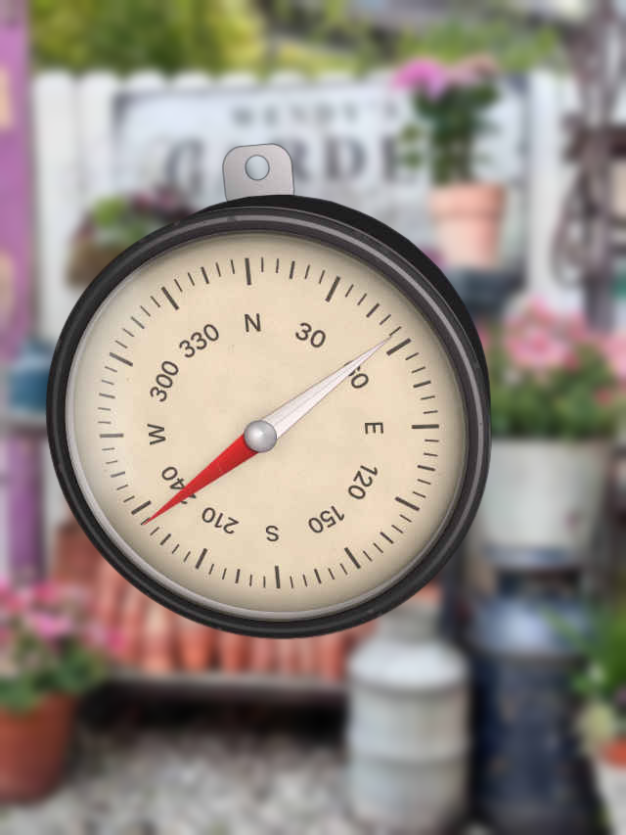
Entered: 235 °
